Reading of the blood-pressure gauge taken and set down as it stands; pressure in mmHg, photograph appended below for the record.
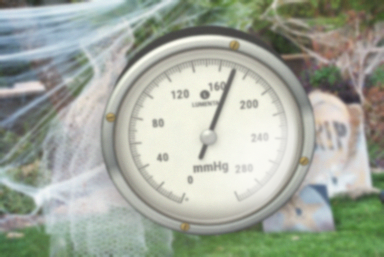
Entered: 170 mmHg
